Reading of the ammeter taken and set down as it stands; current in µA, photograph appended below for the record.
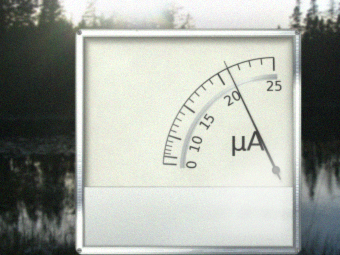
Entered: 21 µA
